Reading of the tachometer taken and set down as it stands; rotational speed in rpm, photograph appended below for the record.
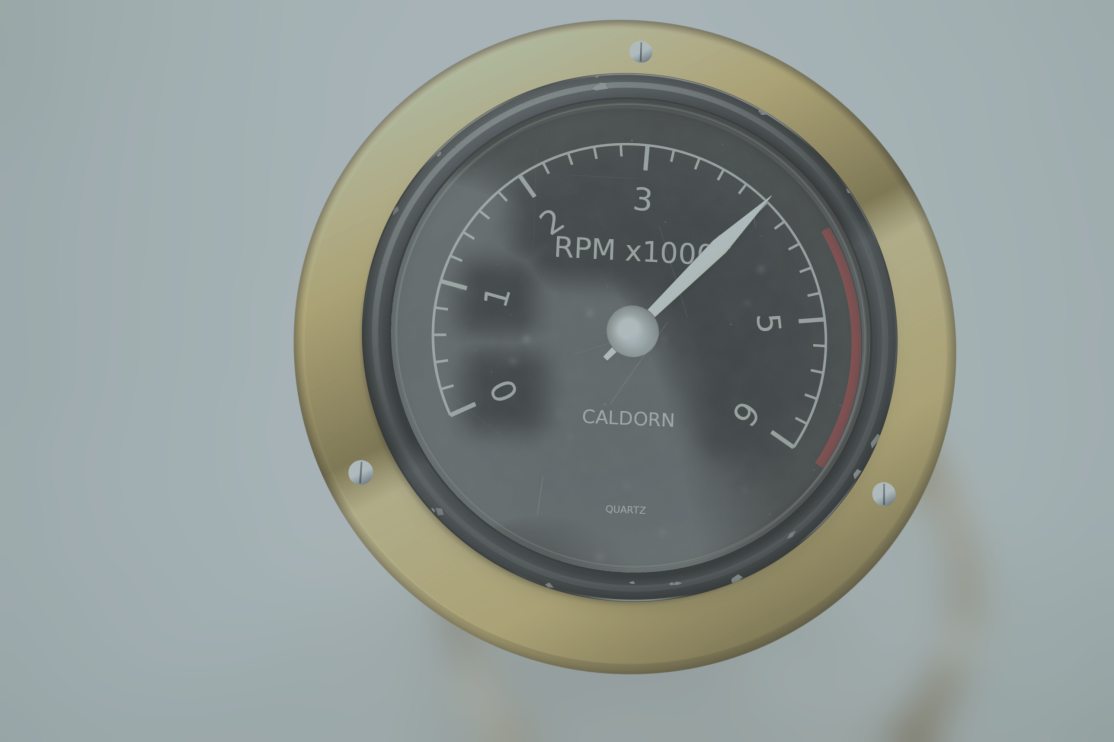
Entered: 4000 rpm
